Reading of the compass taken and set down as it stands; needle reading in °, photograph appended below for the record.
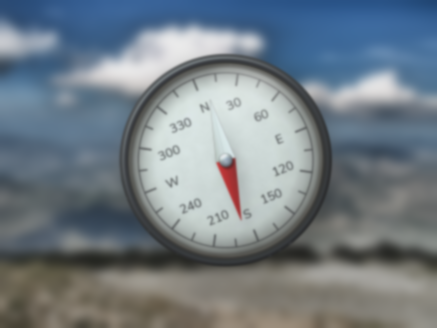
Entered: 187.5 °
